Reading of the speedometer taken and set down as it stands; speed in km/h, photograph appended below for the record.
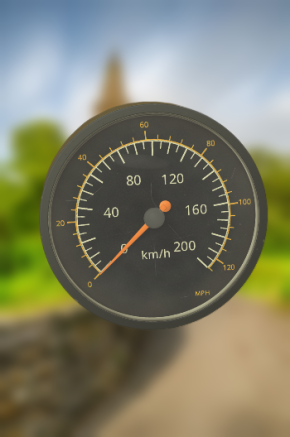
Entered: 0 km/h
